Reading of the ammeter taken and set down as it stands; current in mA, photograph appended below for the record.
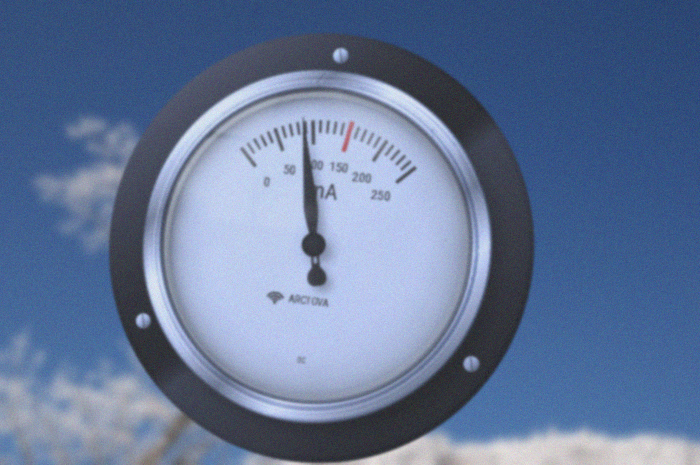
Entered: 90 mA
